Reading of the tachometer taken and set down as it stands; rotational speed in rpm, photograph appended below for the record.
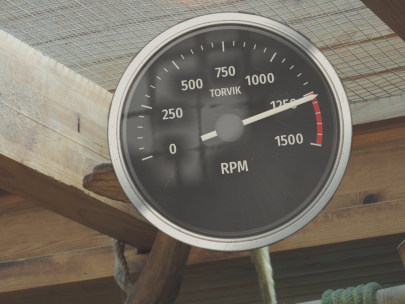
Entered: 1275 rpm
